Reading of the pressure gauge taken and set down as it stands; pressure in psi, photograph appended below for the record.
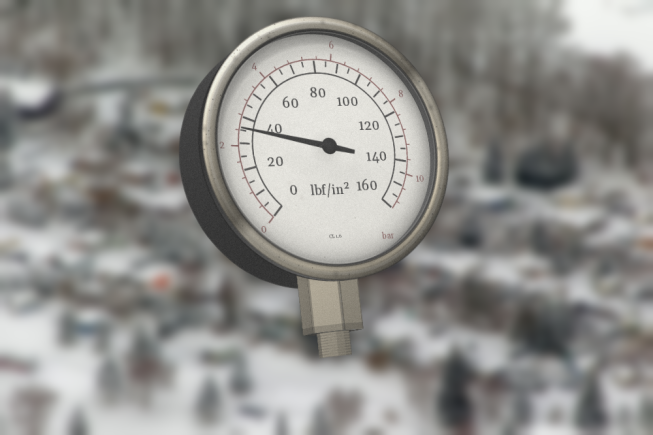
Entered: 35 psi
